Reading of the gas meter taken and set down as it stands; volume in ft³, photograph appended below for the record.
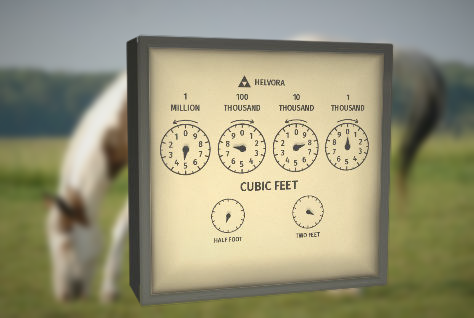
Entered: 478000 ft³
